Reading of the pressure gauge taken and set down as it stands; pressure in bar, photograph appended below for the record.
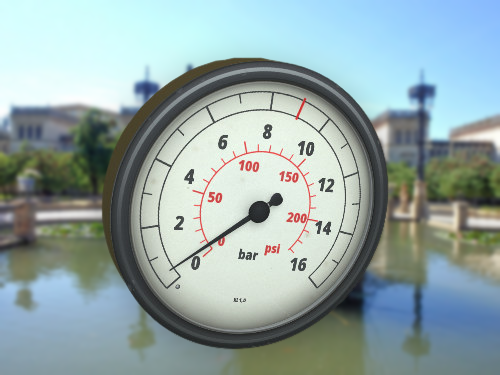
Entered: 0.5 bar
